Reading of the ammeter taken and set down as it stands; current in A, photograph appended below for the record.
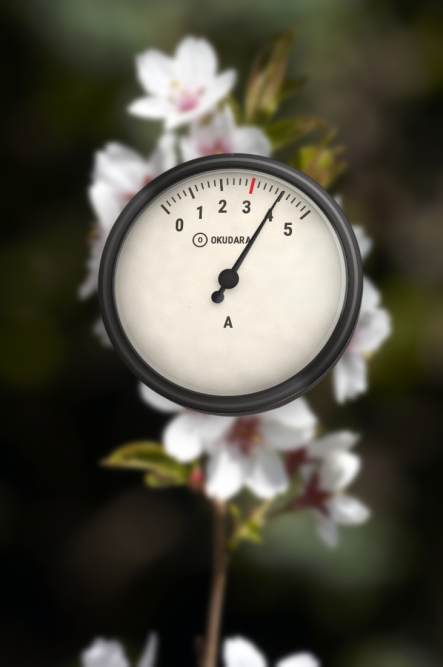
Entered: 4 A
